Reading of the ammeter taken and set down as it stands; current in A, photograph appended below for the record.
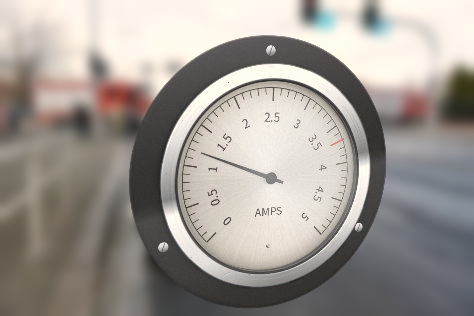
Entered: 1.2 A
